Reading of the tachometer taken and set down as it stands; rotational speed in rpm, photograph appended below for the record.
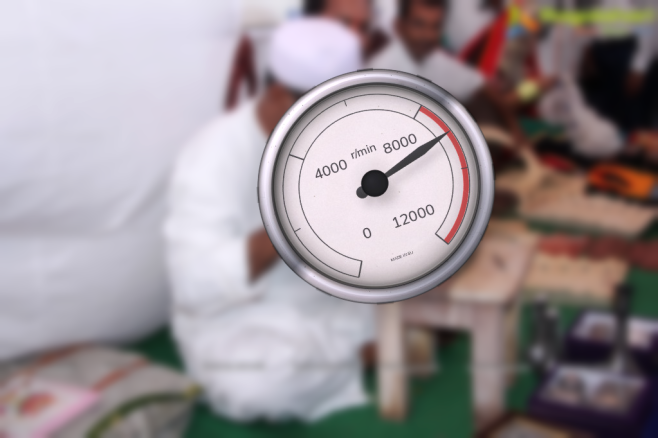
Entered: 9000 rpm
